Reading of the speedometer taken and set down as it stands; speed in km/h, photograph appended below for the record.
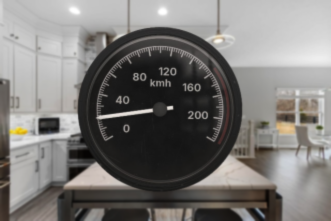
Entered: 20 km/h
